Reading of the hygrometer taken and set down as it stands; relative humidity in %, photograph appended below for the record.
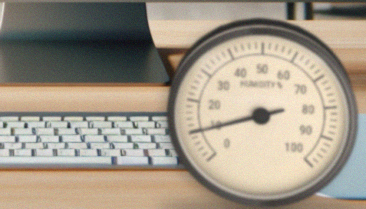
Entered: 10 %
